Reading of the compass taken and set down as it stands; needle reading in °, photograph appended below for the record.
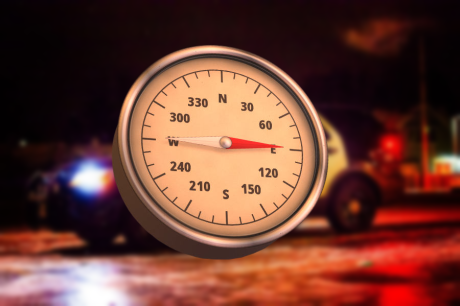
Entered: 90 °
